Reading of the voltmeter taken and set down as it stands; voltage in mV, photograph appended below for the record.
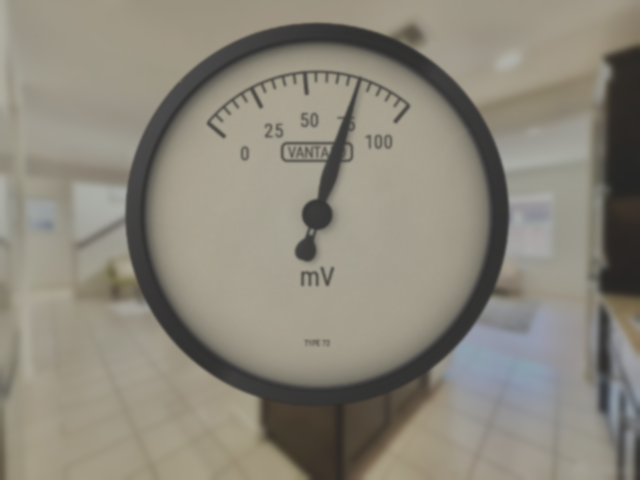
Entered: 75 mV
